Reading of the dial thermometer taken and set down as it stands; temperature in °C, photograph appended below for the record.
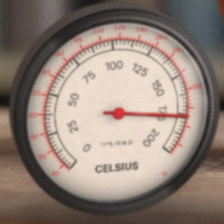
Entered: 175 °C
